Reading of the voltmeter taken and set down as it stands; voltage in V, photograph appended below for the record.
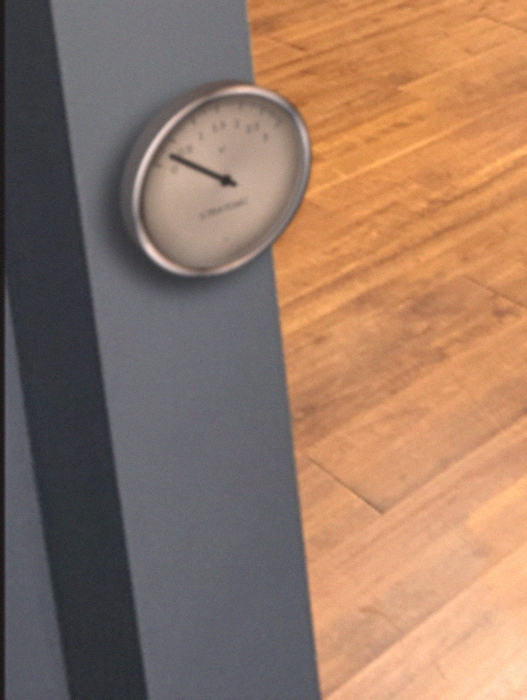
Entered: 0.25 V
